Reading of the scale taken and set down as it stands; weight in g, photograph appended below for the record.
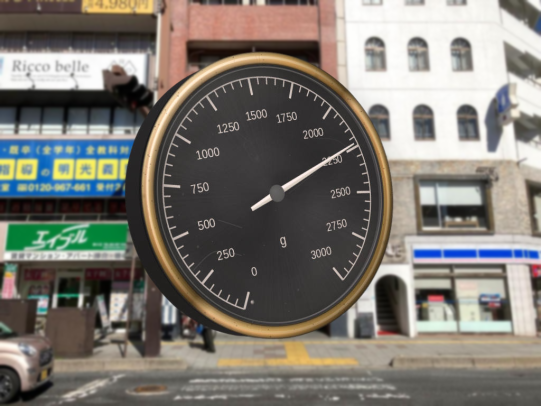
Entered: 2225 g
